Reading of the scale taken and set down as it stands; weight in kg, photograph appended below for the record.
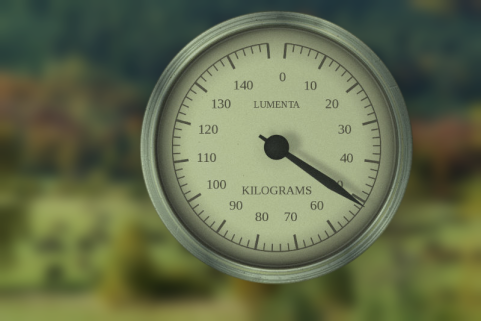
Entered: 51 kg
